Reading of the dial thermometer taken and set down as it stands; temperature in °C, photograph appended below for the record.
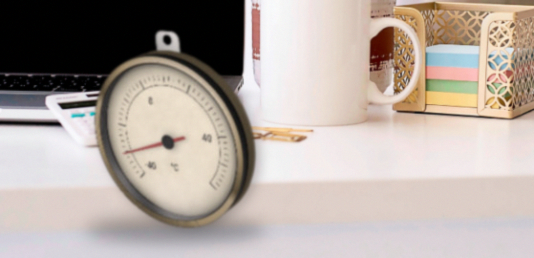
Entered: -30 °C
